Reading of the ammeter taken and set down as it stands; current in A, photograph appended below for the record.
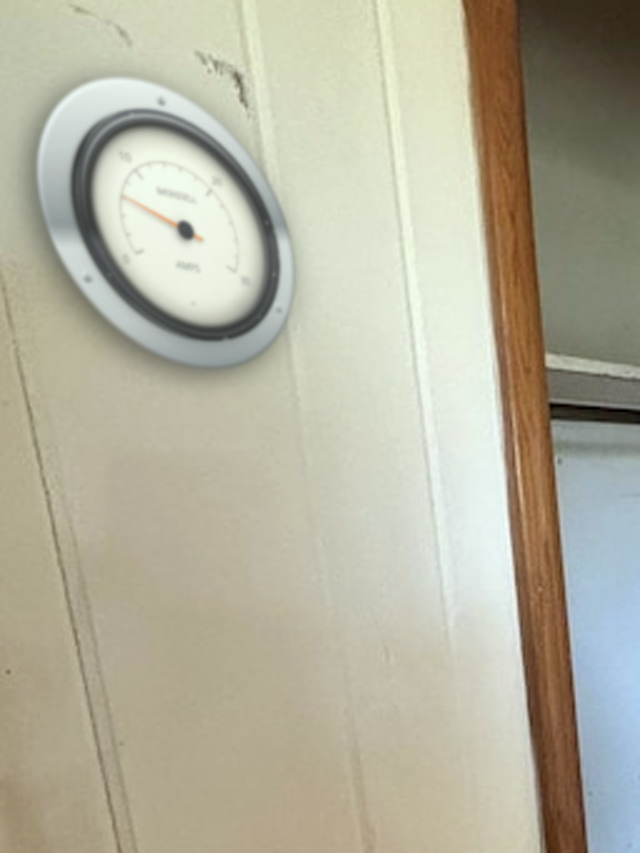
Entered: 6 A
